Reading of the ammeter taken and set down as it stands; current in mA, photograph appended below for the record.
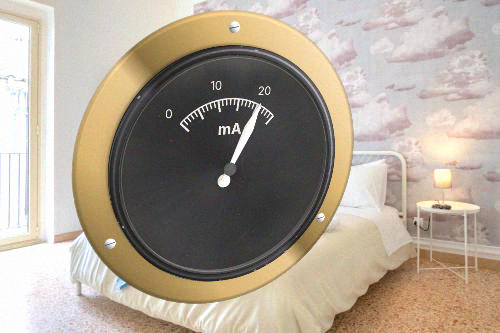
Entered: 20 mA
